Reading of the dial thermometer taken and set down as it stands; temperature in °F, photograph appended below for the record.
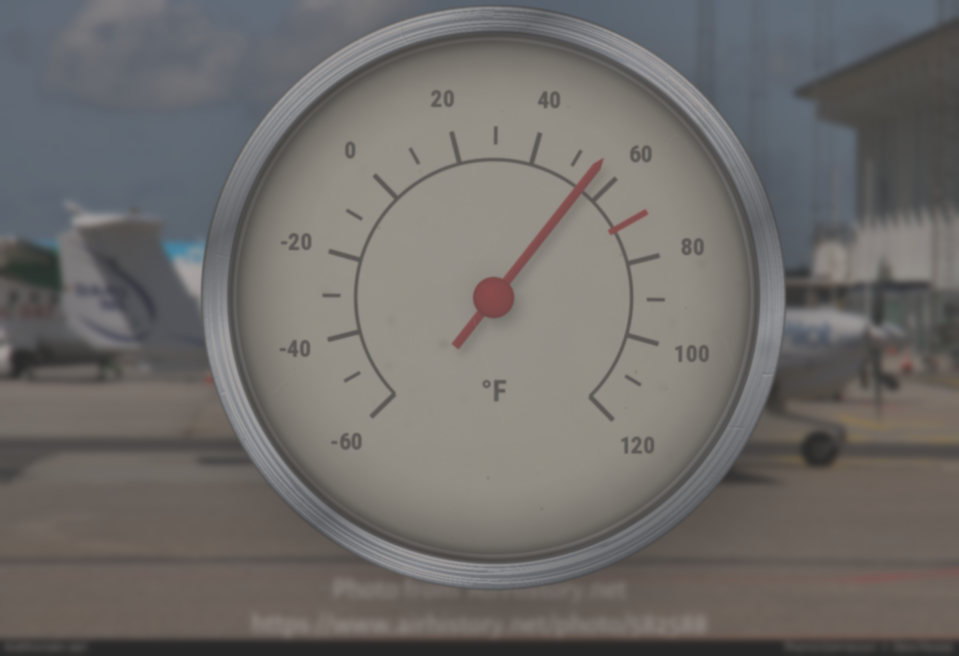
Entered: 55 °F
